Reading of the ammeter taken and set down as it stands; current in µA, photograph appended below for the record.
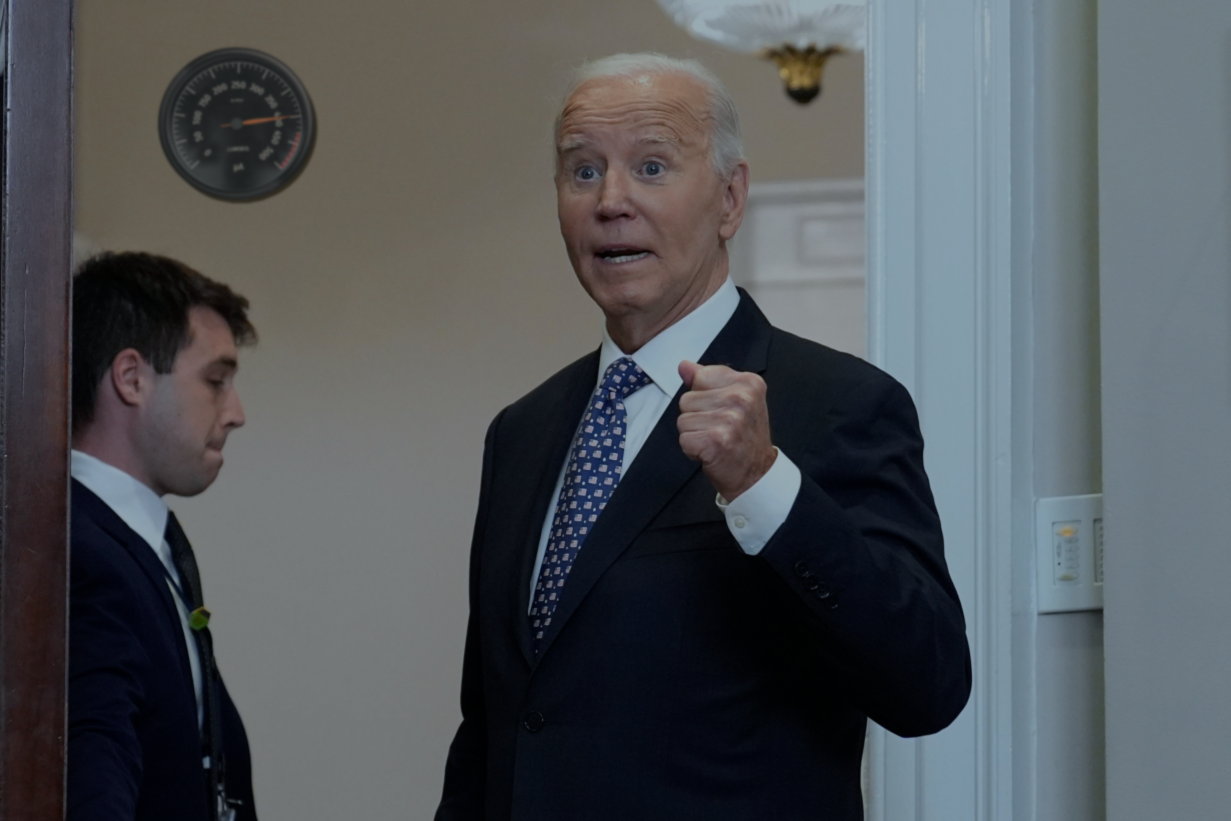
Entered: 400 µA
